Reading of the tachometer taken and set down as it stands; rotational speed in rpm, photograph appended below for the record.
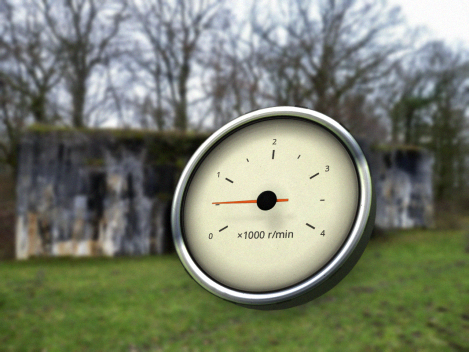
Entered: 500 rpm
